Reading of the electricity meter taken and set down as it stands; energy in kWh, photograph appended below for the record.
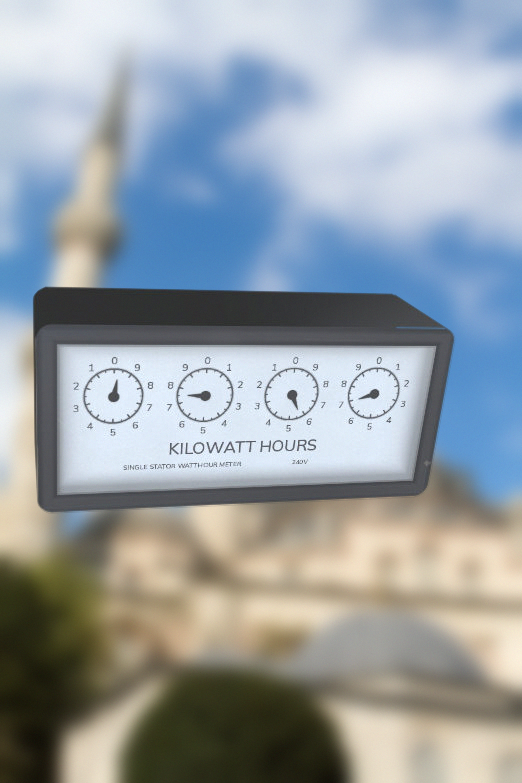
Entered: 9757 kWh
